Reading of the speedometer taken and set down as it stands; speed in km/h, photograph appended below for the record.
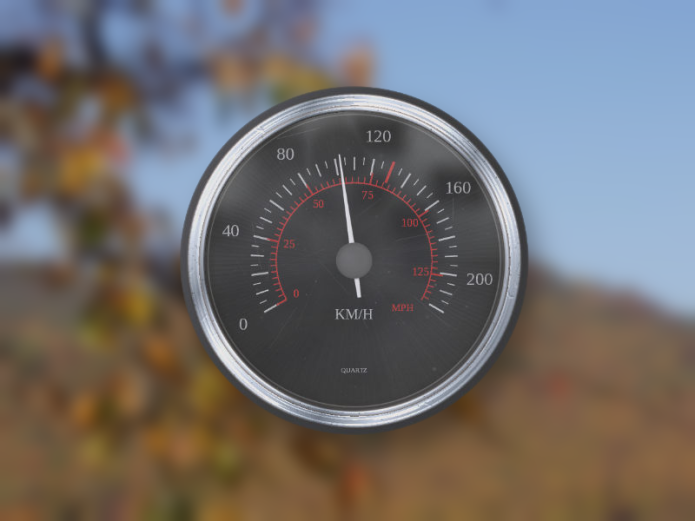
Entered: 102.5 km/h
